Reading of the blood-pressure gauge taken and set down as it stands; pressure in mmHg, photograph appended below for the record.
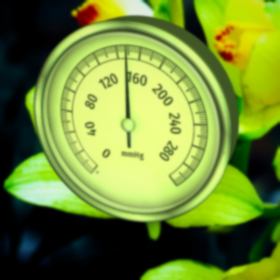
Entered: 150 mmHg
